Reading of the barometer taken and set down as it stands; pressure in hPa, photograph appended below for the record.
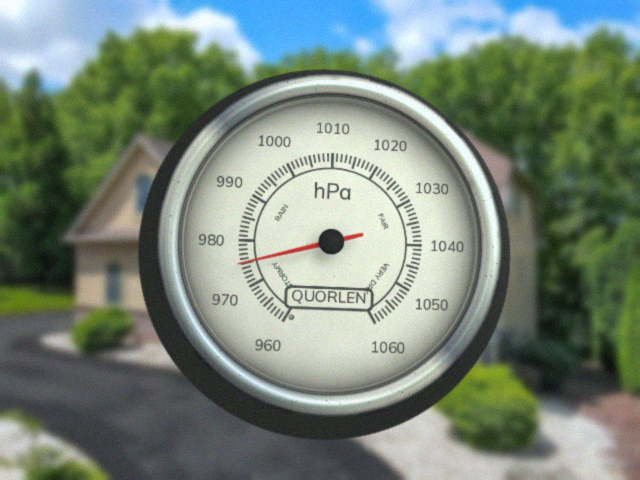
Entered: 975 hPa
